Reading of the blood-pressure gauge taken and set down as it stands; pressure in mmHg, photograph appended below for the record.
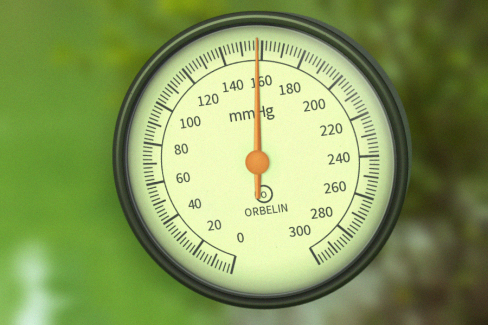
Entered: 158 mmHg
